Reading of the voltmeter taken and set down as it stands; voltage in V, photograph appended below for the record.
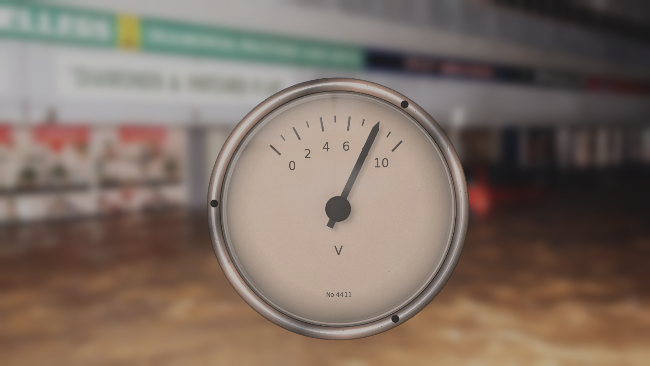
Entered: 8 V
